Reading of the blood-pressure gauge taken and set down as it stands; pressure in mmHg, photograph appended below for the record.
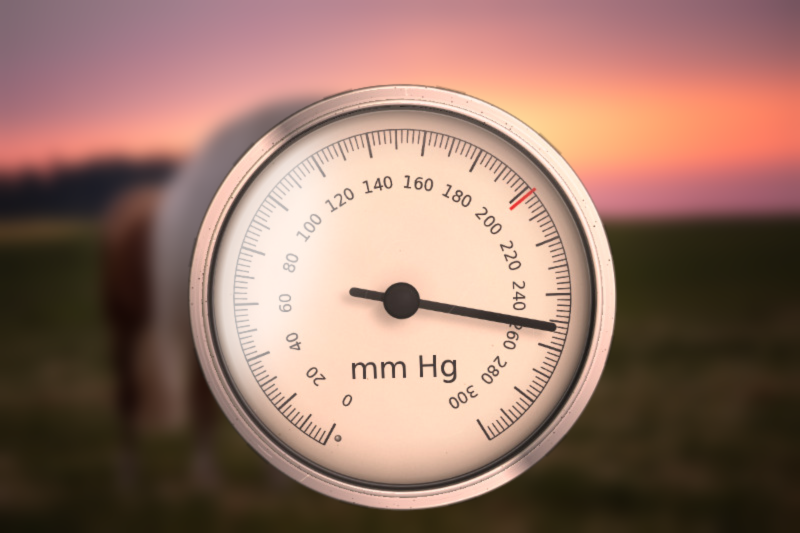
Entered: 252 mmHg
